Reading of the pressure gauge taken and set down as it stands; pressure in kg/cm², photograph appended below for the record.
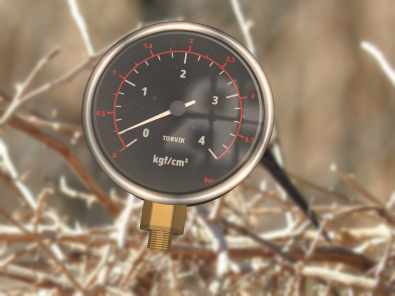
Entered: 0.2 kg/cm²
